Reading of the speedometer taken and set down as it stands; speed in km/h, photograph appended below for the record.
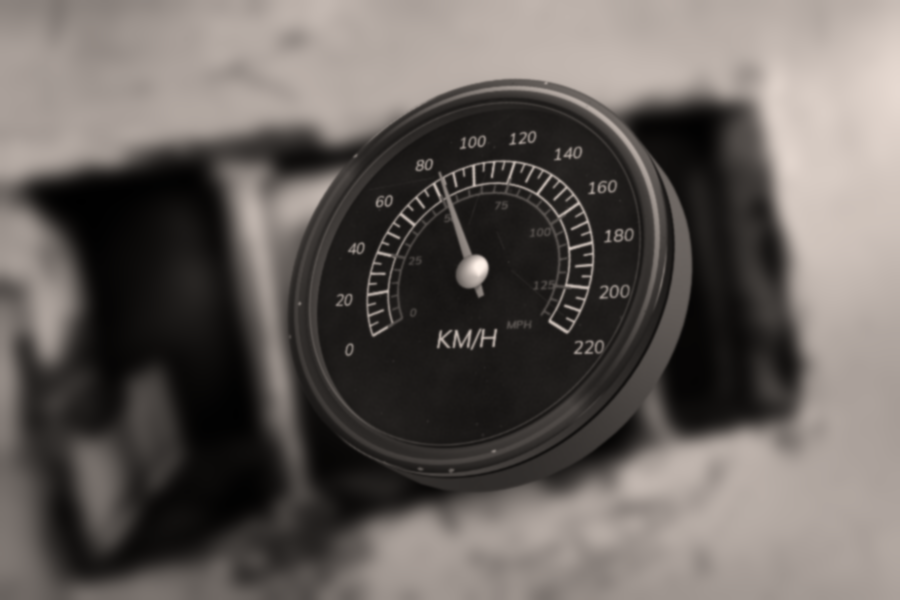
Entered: 85 km/h
